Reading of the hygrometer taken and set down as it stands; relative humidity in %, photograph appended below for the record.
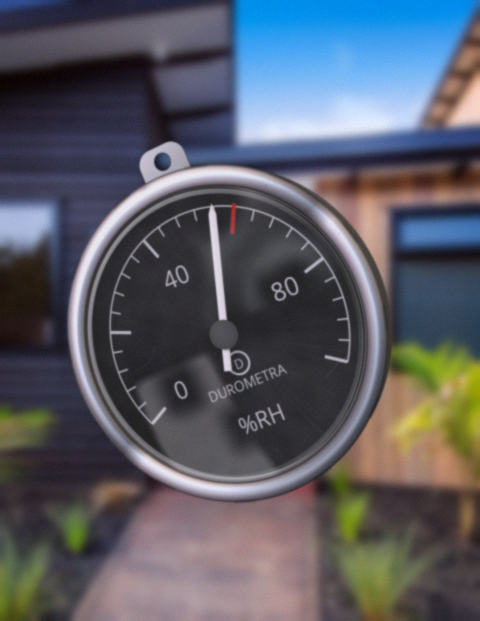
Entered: 56 %
